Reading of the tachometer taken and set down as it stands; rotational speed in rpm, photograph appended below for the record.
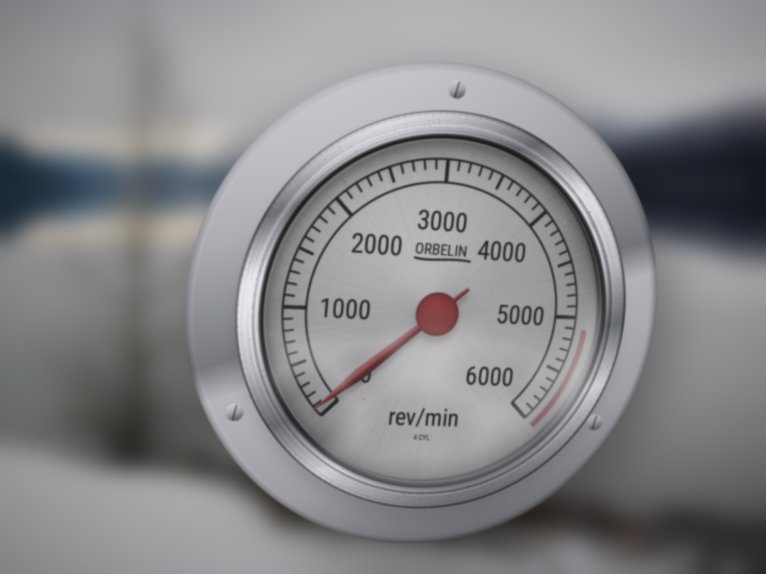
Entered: 100 rpm
